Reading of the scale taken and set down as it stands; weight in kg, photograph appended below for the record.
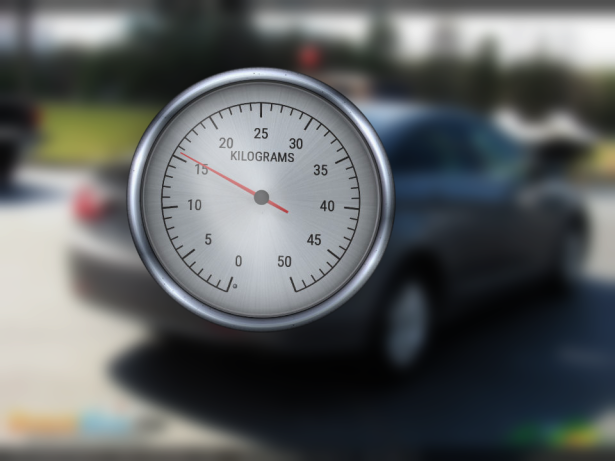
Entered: 15.5 kg
